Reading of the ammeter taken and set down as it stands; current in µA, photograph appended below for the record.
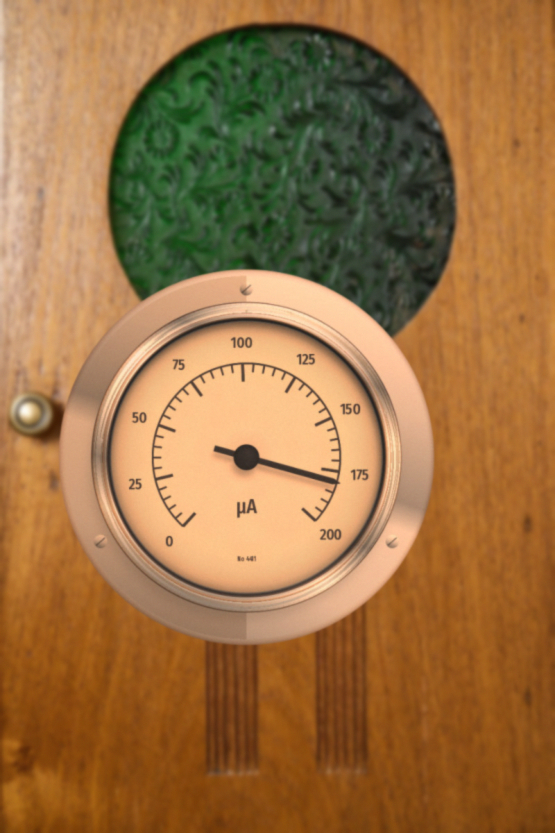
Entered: 180 µA
